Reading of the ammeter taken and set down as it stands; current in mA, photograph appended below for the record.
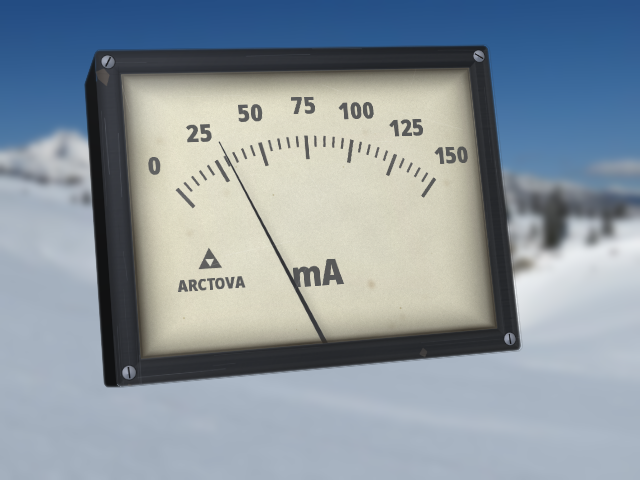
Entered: 30 mA
